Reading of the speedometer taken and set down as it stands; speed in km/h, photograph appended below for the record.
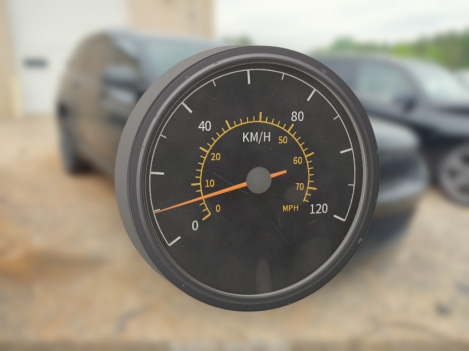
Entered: 10 km/h
